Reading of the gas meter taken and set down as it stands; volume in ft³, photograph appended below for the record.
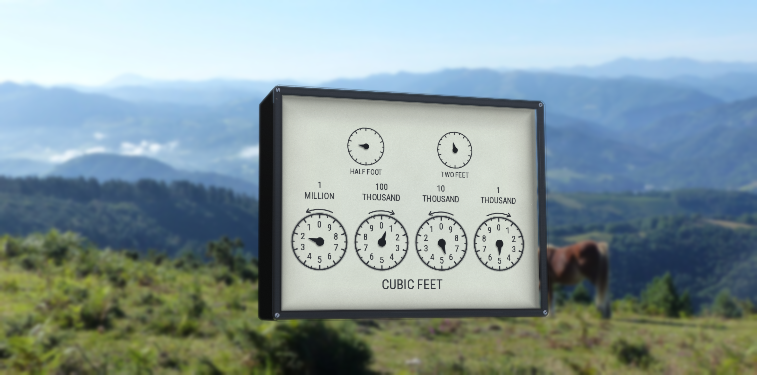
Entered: 205500 ft³
